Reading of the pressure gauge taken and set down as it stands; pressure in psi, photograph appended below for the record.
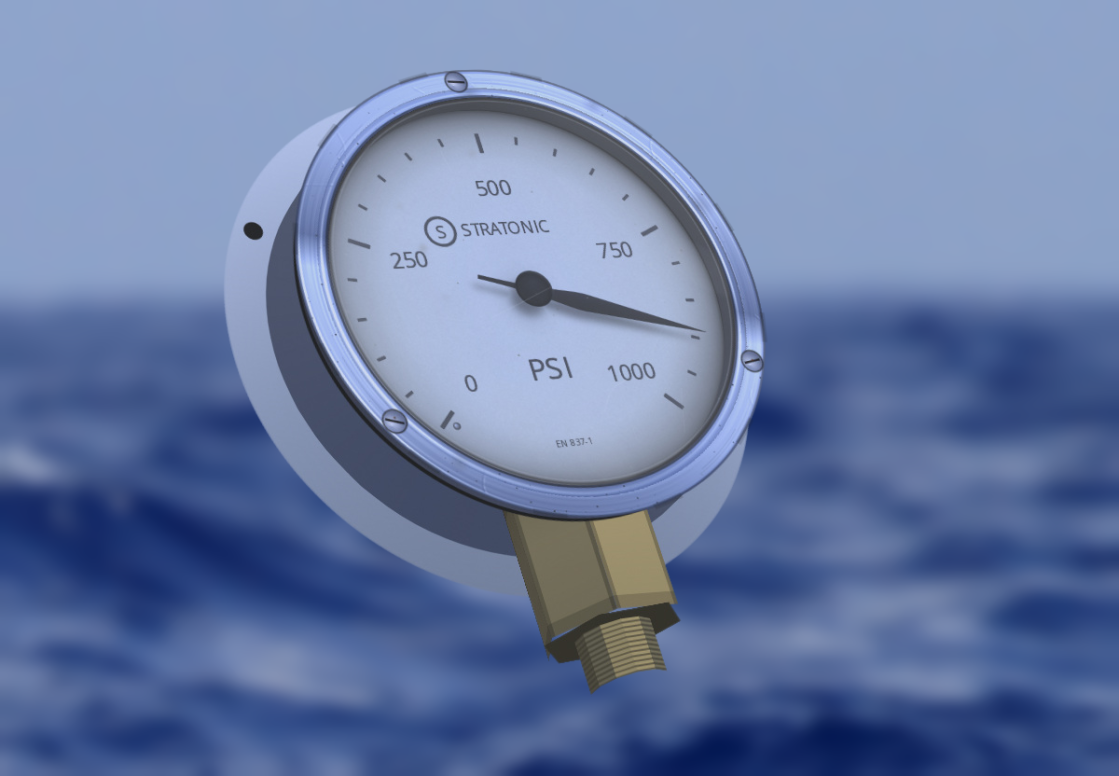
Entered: 900 psi
